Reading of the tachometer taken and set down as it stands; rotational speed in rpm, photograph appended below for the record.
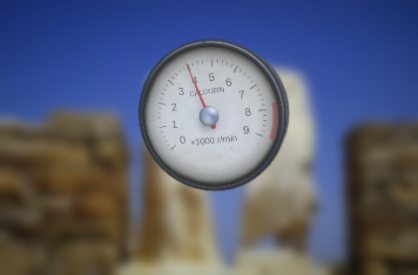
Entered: 4000 rpm
